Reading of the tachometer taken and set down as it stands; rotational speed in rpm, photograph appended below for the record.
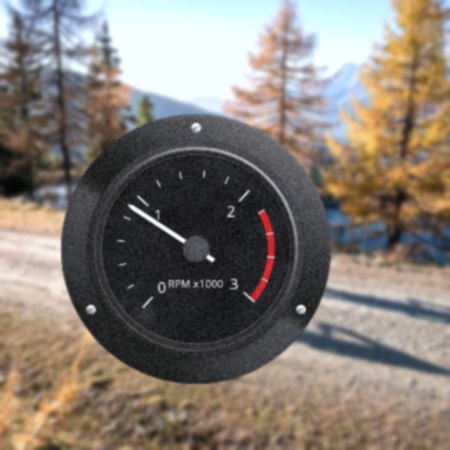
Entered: 900 rpm
